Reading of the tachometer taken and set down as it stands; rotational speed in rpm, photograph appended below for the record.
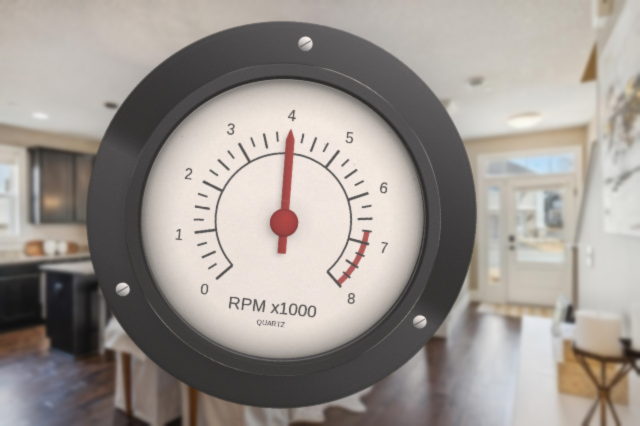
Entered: 4000 rpm
